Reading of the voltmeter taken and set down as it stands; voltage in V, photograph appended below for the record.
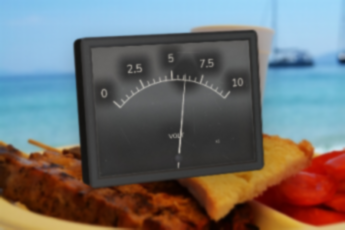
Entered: 6 V
